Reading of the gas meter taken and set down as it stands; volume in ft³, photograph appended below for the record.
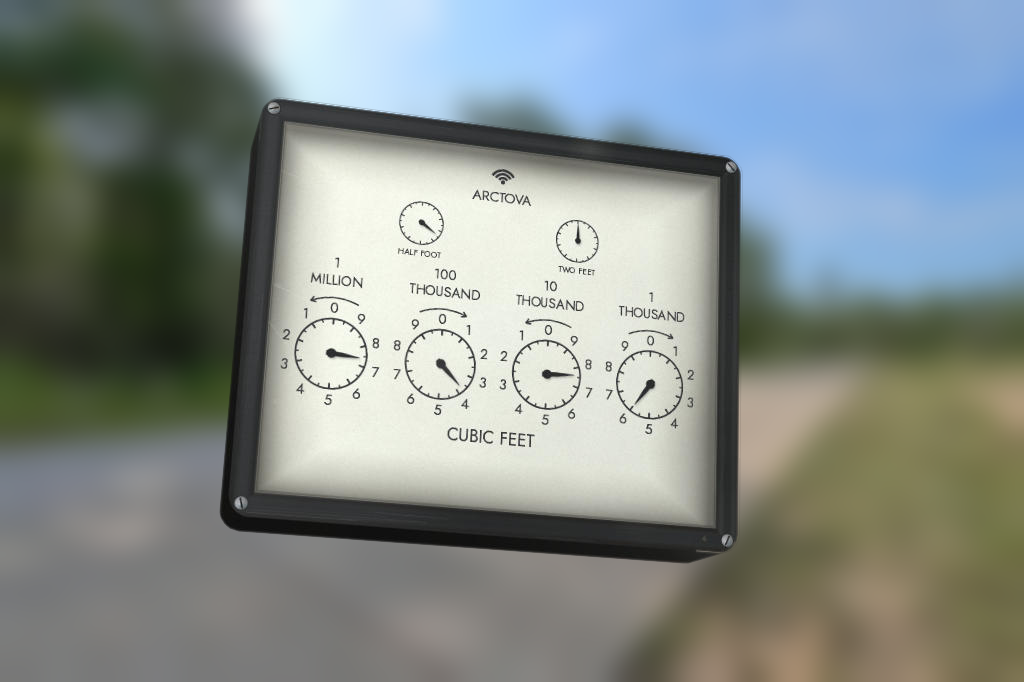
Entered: 737600 ft³
